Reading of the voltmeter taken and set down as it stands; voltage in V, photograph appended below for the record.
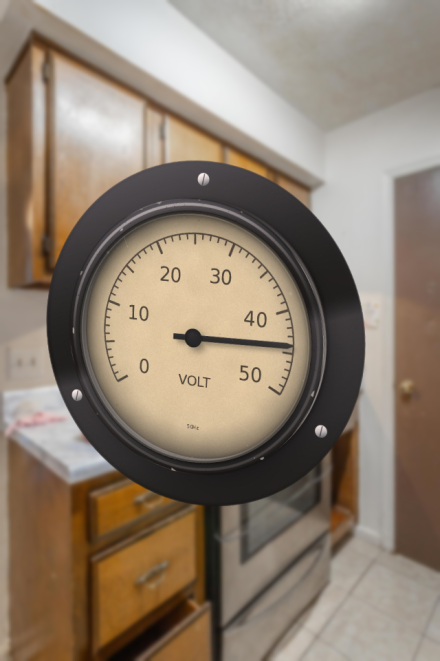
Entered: 44 V
